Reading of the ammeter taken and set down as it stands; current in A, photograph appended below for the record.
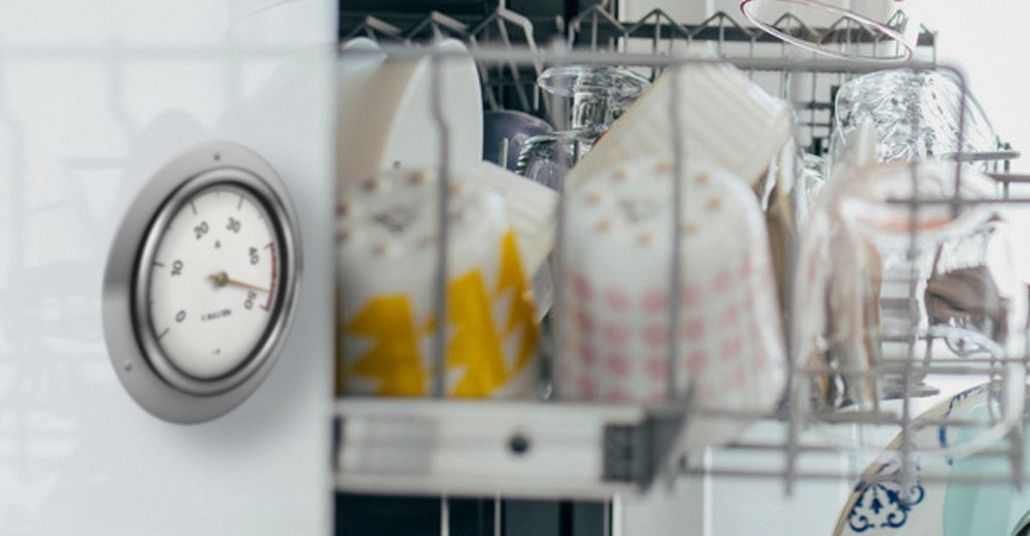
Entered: 47.5 A
